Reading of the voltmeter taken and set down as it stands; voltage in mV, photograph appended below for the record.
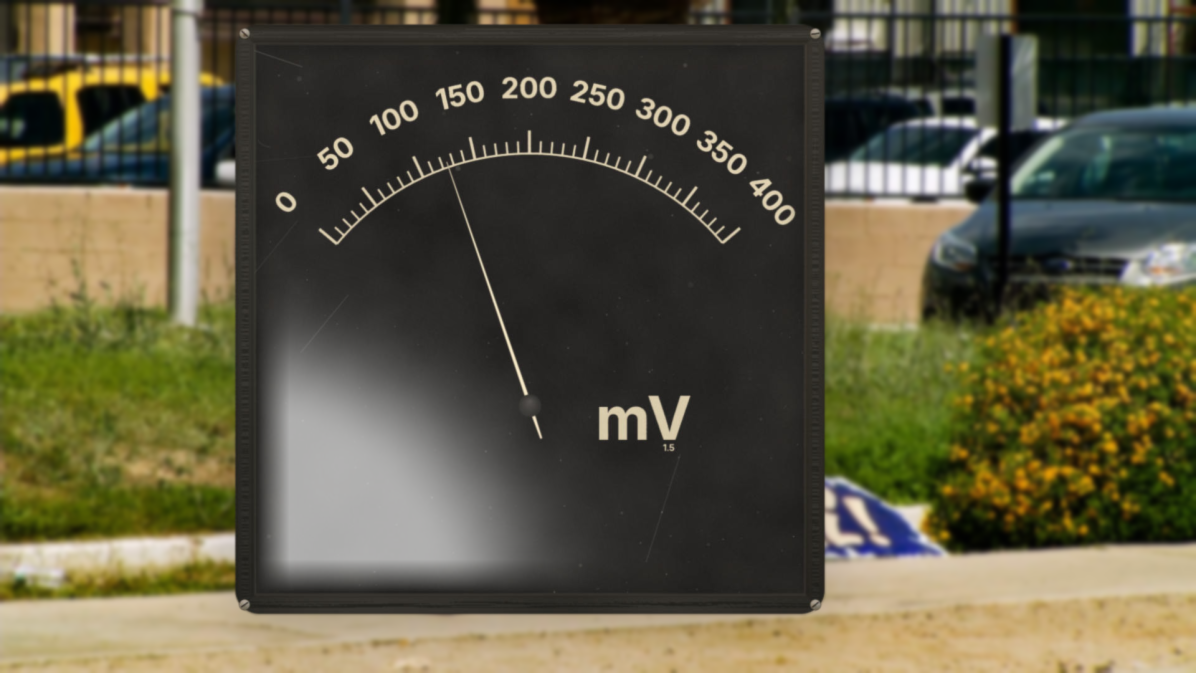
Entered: 125 mV
